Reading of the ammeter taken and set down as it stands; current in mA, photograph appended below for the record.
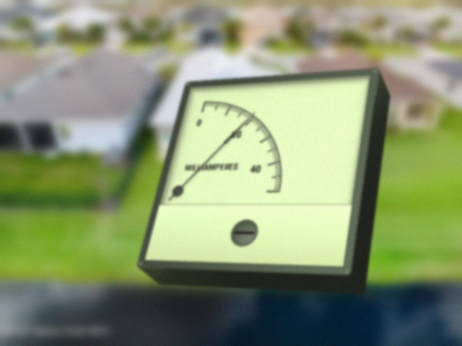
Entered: 20 mA
